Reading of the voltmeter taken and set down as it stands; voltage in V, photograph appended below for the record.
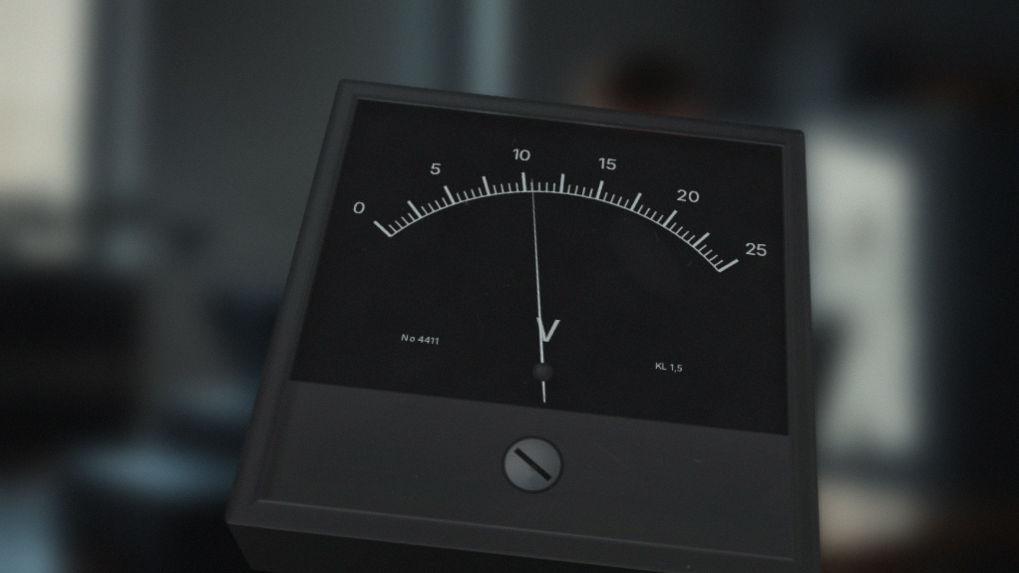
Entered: 10.5 V
